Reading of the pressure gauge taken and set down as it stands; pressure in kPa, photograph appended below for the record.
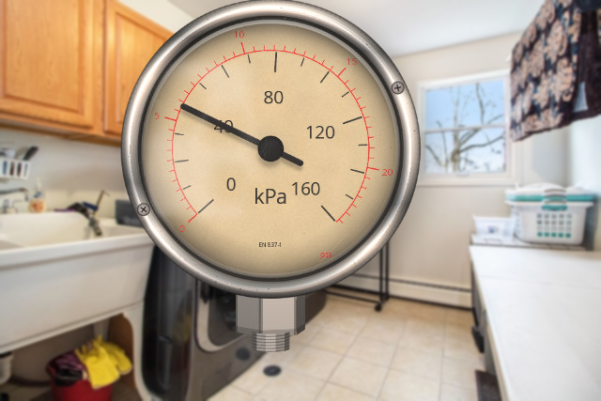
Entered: 40 kPa
